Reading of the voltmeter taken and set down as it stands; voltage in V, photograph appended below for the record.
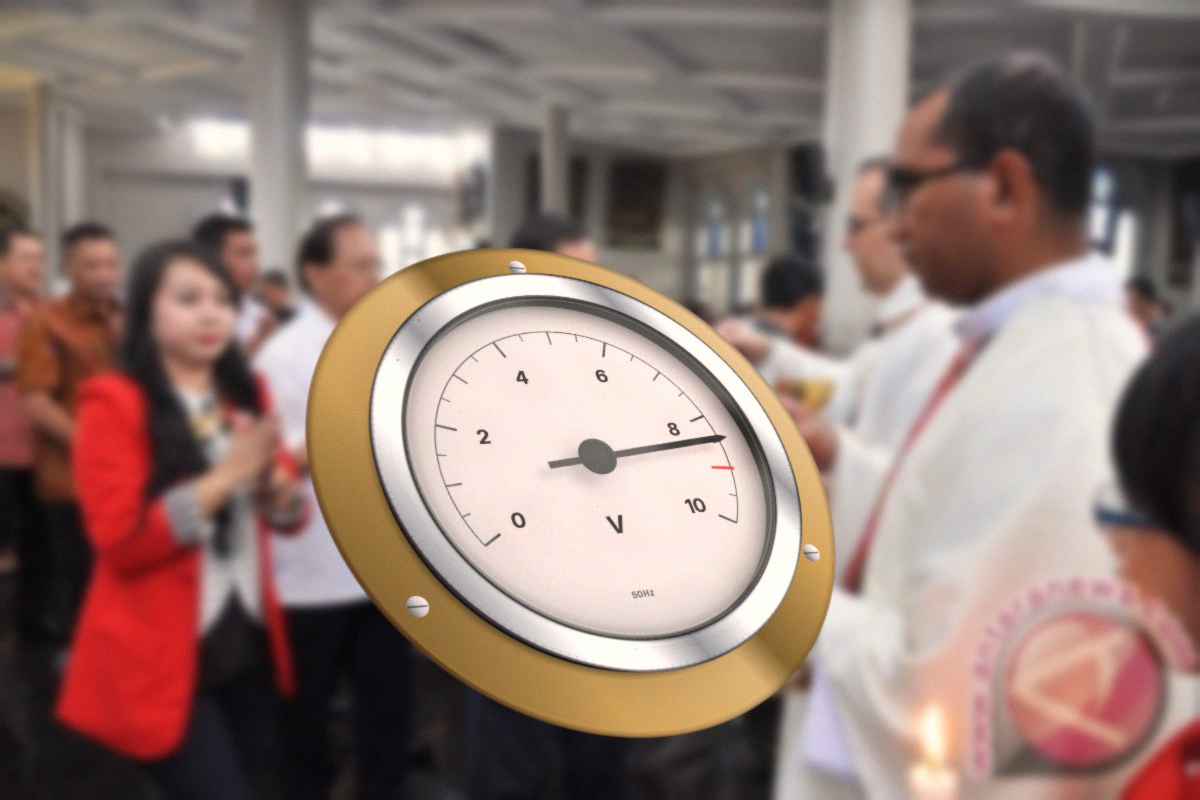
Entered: 8.5 V
